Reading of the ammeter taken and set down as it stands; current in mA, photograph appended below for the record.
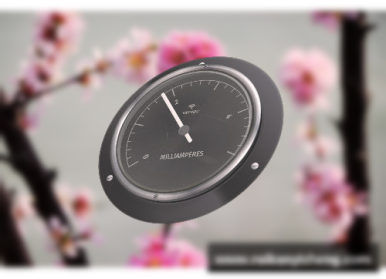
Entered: 1.8 mA
